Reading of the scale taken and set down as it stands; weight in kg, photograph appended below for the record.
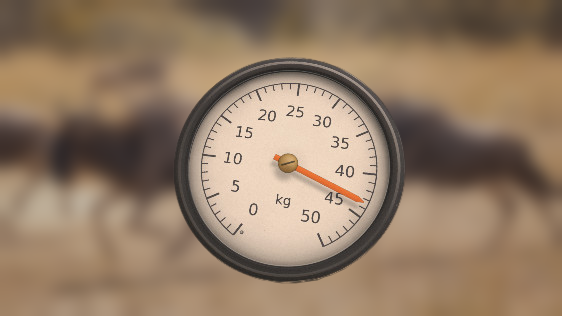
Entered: 43.5 kg
